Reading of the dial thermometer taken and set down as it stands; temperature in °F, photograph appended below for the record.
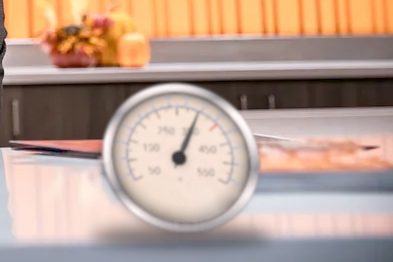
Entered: 350 °F
